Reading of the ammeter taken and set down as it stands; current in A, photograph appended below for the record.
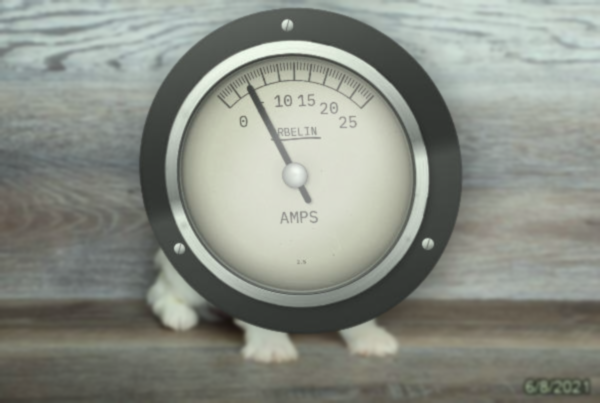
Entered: 5 A
